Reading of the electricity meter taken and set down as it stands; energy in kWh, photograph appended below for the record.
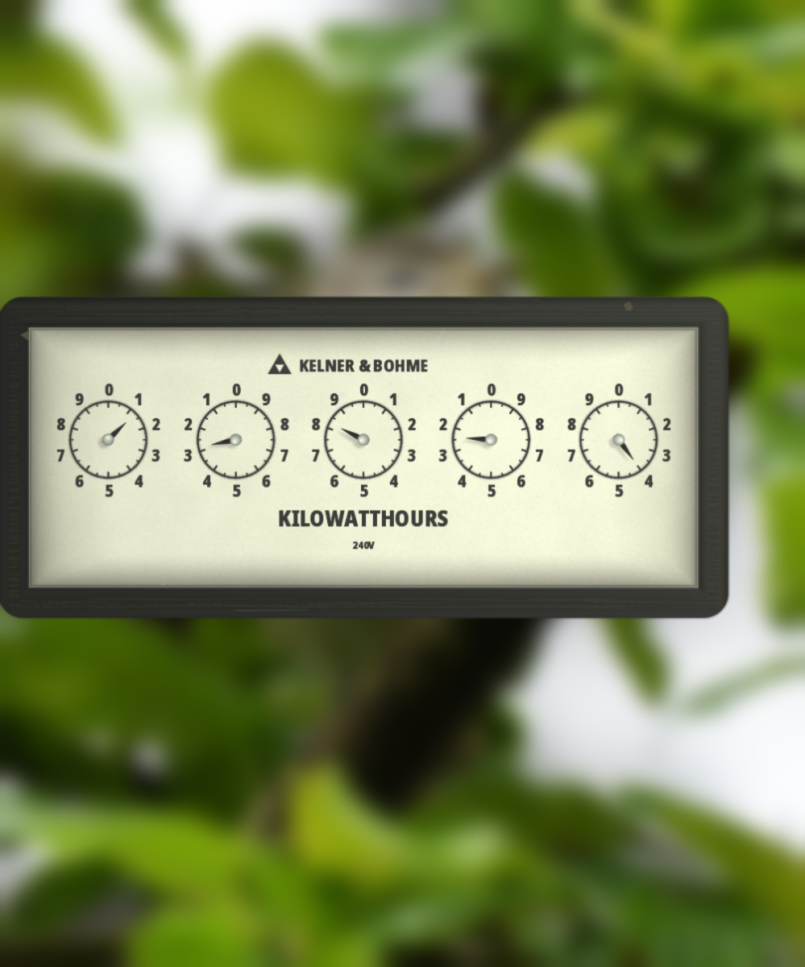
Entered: 12824 kWh
